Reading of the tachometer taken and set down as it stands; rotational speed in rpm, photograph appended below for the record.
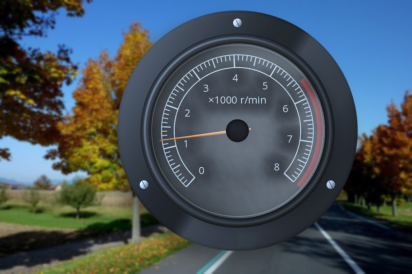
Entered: 1200 rpm
